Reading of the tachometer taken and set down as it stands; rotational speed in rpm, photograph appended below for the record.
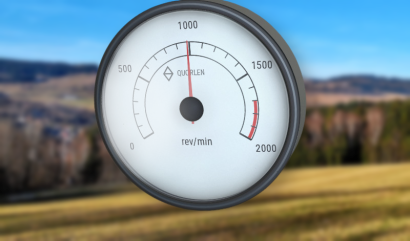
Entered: 1000 rpm
